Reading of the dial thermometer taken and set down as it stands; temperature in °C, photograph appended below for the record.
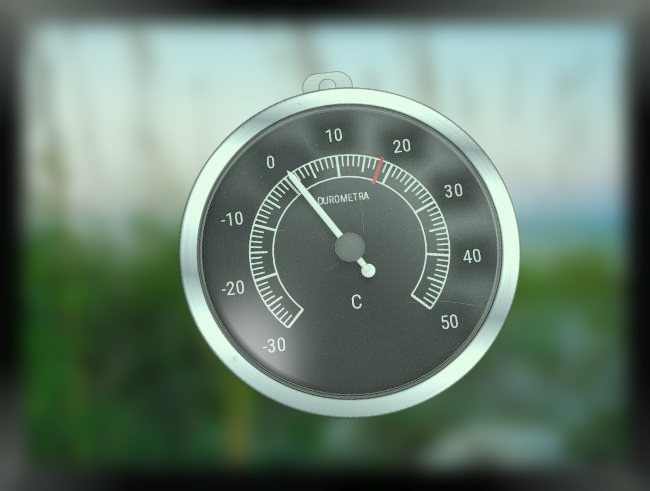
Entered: 1 °C
